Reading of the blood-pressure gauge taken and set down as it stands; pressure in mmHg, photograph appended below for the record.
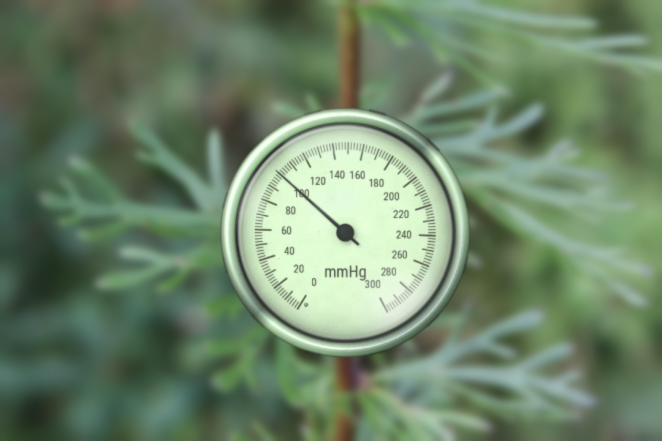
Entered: 100 mmHg
